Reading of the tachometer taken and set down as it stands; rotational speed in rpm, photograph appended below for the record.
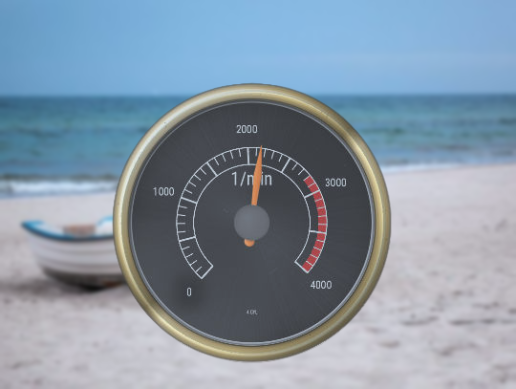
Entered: 2150 rpm
